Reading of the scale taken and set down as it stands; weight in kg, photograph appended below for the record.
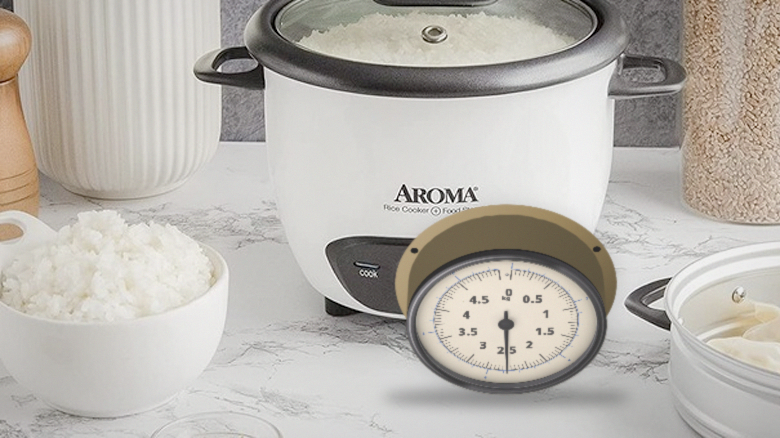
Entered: 2.5 kg
